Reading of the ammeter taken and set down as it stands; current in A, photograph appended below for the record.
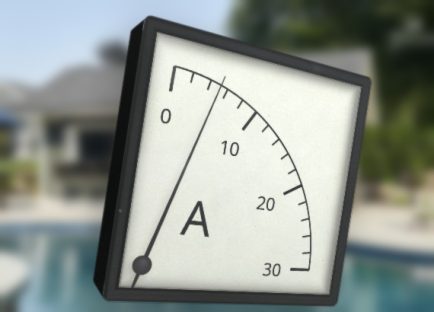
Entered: 5 A
